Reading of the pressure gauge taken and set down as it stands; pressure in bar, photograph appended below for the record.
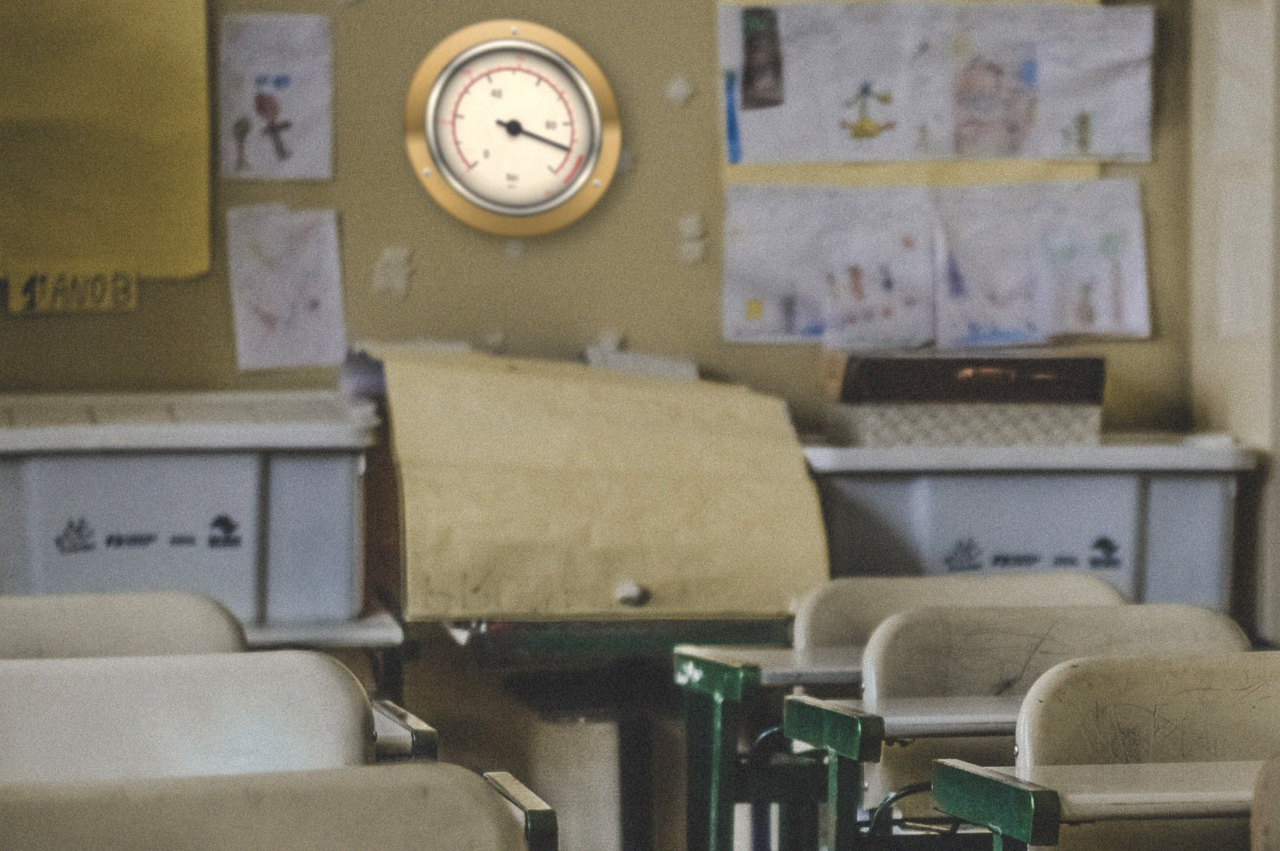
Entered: 90 bar
